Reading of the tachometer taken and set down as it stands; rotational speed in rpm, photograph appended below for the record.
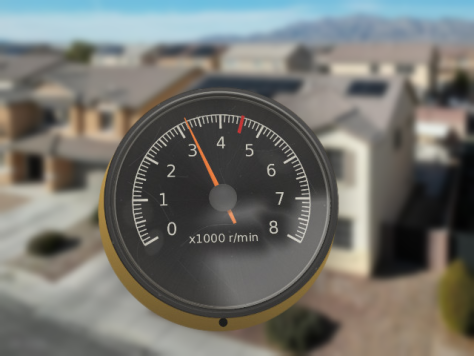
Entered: 3200 rpm
